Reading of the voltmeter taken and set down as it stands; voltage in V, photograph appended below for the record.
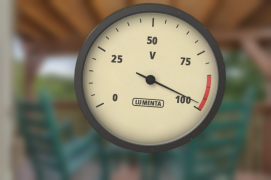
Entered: 97.5 V
